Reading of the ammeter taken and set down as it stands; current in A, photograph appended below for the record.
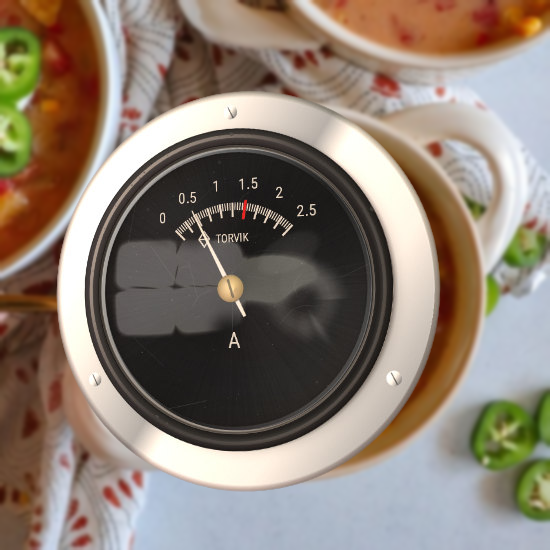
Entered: 0.5 A
